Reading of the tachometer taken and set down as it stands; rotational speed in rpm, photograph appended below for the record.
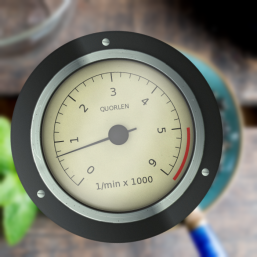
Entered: 700 rpm
